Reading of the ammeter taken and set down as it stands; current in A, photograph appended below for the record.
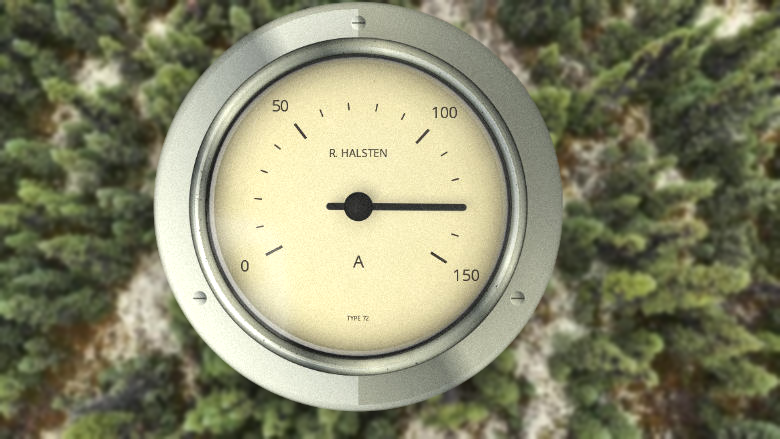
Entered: 130 A
